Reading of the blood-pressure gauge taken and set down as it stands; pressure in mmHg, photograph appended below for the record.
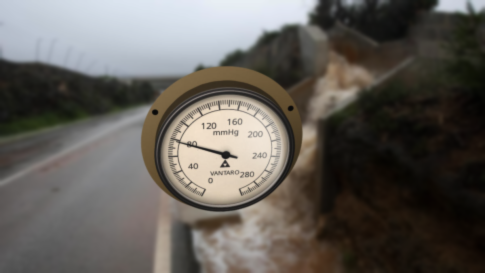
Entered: 80 mmHg
